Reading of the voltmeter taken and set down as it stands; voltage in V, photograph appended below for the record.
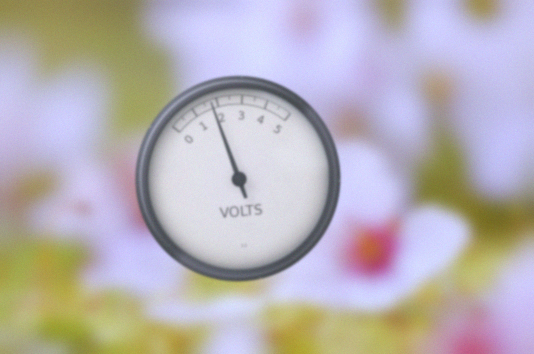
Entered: 1.75 V
